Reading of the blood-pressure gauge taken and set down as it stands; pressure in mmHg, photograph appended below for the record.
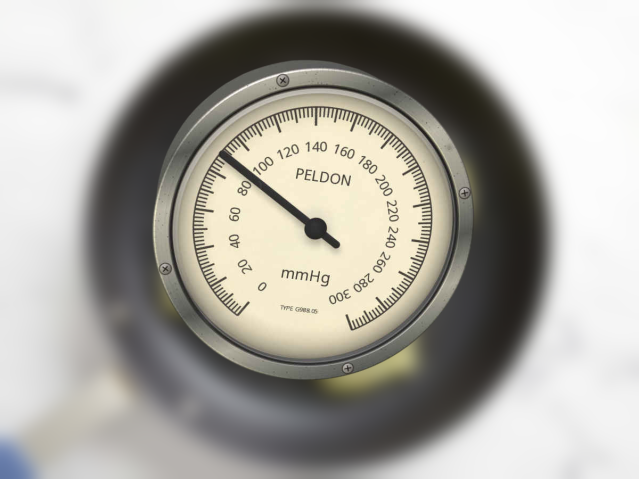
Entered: 90 mmHg
